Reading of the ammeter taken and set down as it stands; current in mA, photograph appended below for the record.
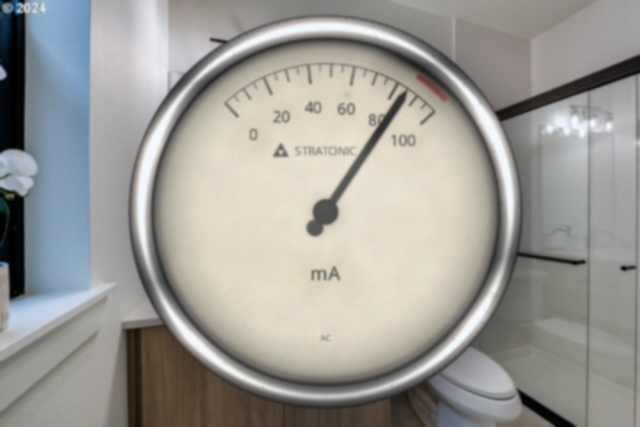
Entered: 85 mA
